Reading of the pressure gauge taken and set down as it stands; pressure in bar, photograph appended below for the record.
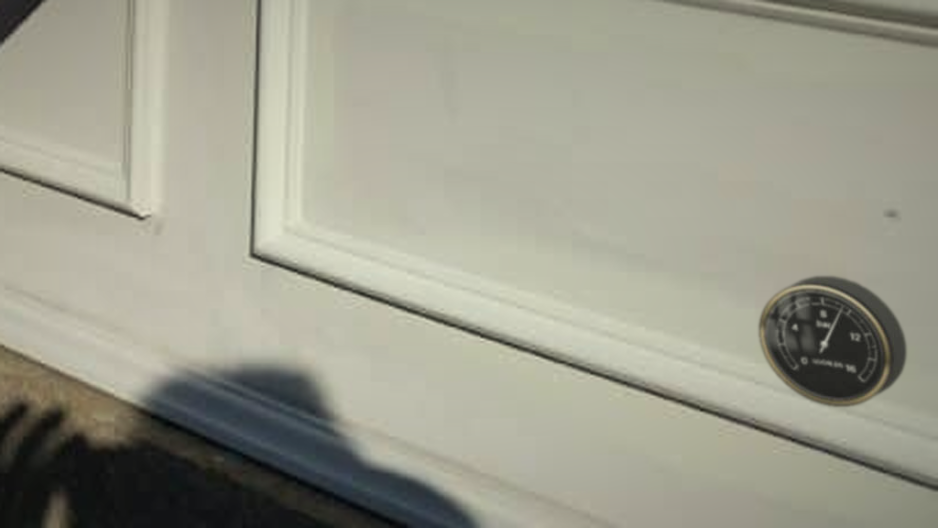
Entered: 9.5 bar
